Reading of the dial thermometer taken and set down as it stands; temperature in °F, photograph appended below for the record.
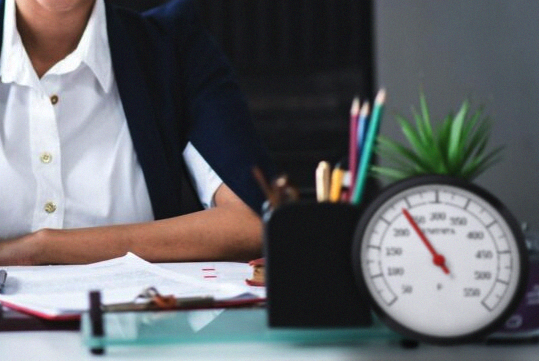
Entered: 237.5 °F
